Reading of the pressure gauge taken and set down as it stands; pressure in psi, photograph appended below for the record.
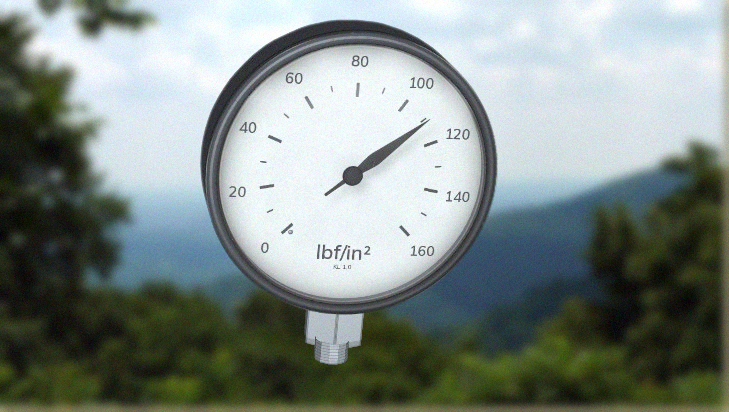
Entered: 110 psi
